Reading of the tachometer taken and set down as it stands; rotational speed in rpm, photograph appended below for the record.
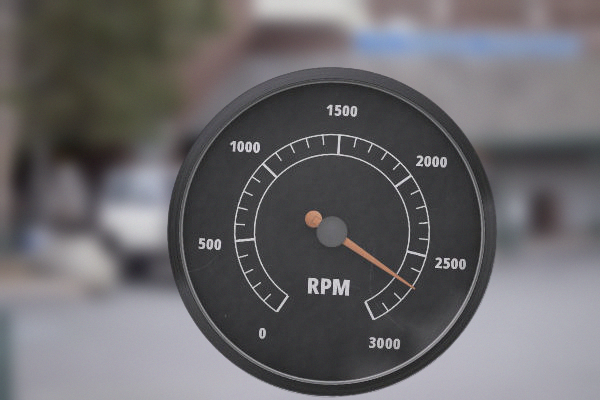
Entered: 2700 rpm
